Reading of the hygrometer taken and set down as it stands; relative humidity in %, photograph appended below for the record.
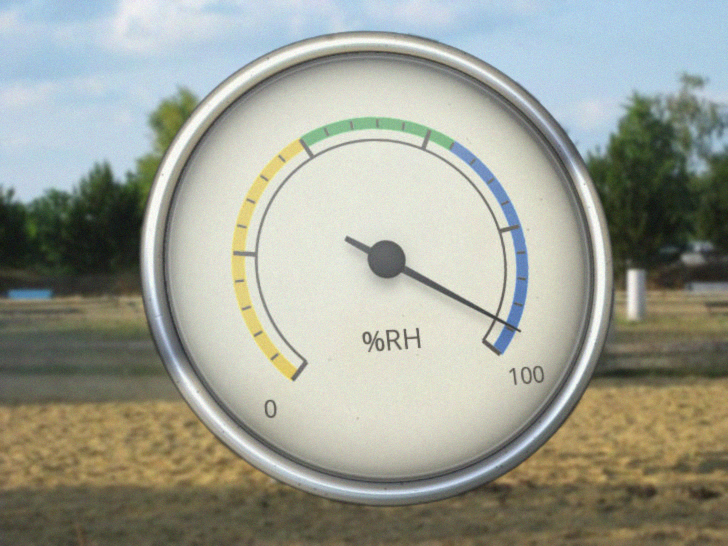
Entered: 96 %
